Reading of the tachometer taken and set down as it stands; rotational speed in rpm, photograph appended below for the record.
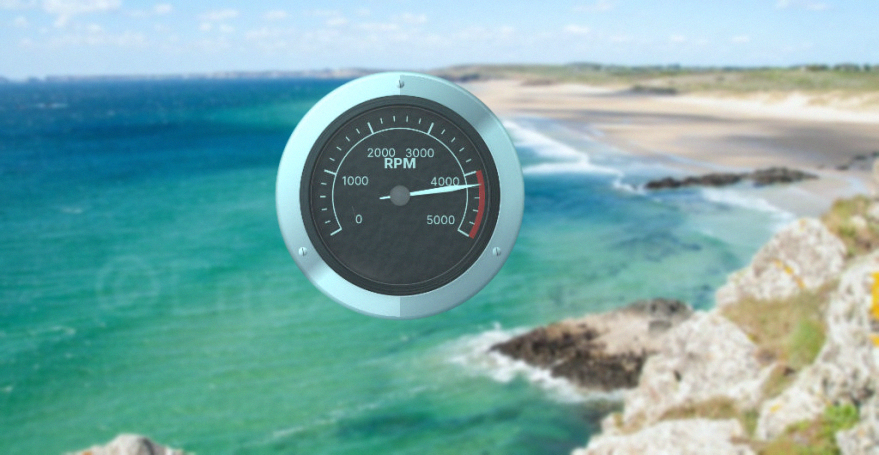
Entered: 4200 rpm
